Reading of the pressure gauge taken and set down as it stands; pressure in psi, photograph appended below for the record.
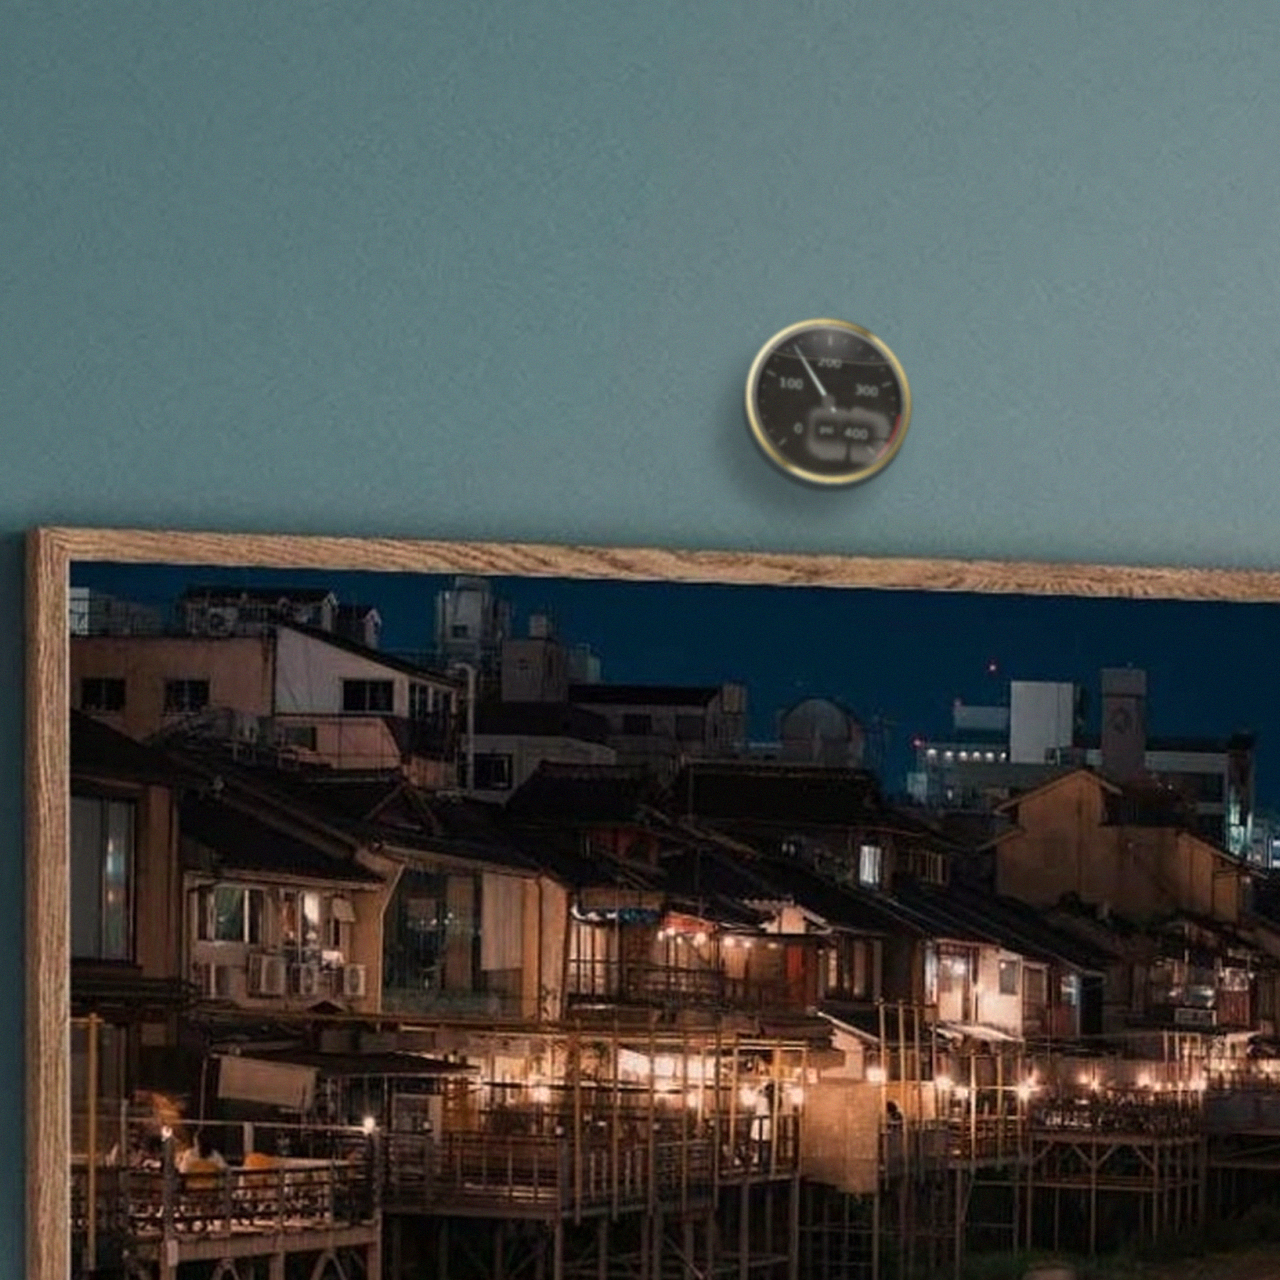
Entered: 150 psi
